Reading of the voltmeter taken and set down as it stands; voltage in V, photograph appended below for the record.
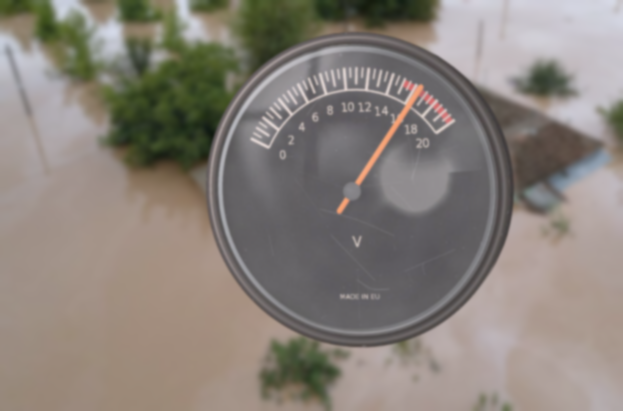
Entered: 16.5 V
